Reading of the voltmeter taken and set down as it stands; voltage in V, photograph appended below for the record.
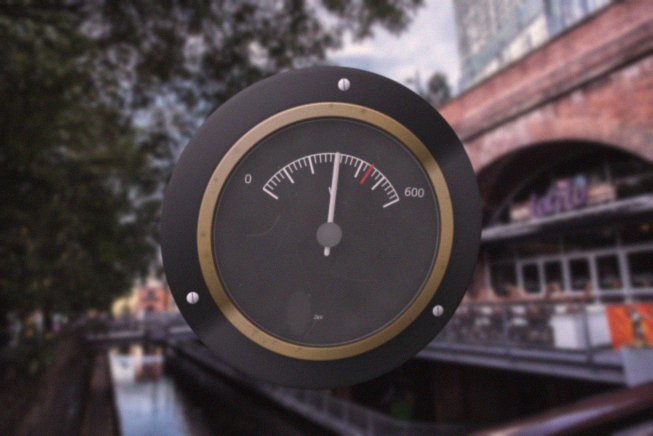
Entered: 300 V
